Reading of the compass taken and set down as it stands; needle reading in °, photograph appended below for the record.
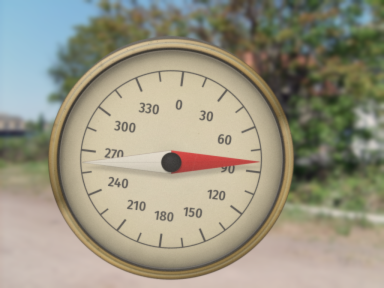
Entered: 82.5 °
